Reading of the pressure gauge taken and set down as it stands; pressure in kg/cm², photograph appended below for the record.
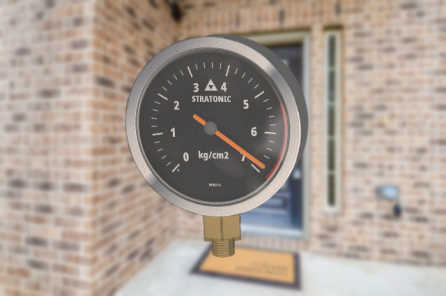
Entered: 6.8 kg/cm²
